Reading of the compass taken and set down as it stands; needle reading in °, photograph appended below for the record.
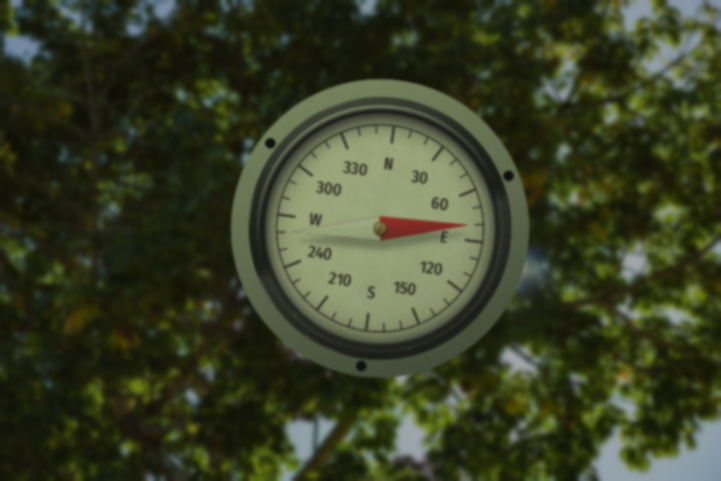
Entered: 80 °
